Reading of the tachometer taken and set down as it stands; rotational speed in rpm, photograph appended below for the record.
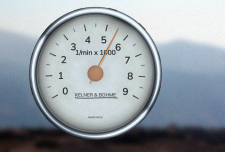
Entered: 5500 rpm
